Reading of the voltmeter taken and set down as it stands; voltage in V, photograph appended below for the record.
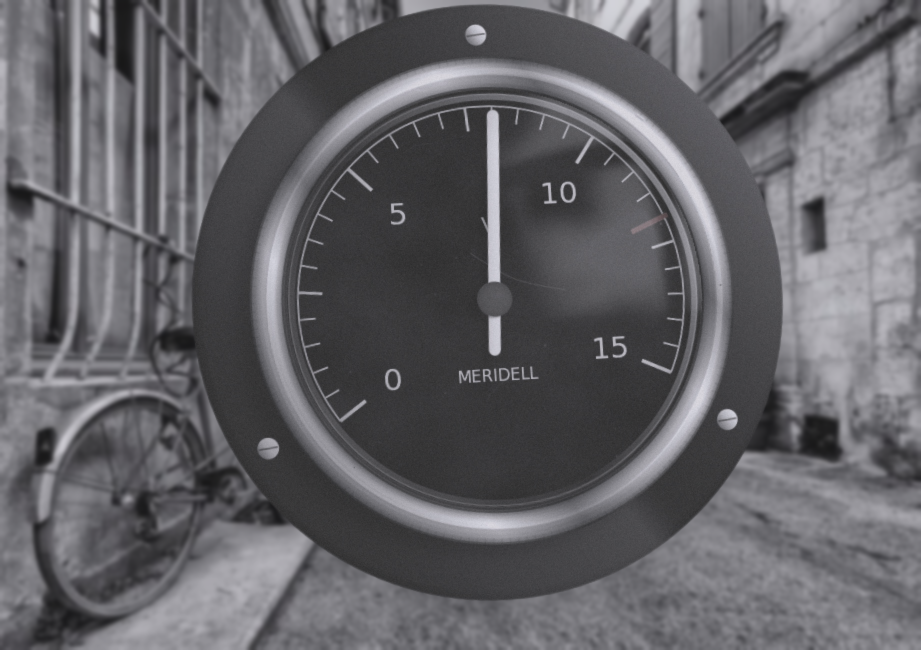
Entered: 8 V
